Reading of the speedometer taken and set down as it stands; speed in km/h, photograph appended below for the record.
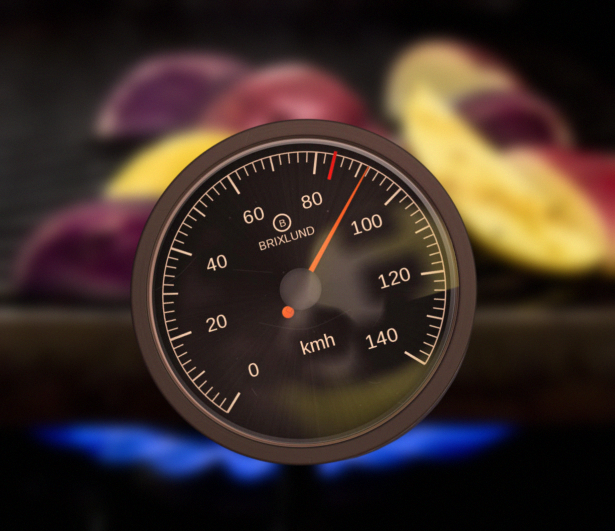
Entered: 92 km/h
